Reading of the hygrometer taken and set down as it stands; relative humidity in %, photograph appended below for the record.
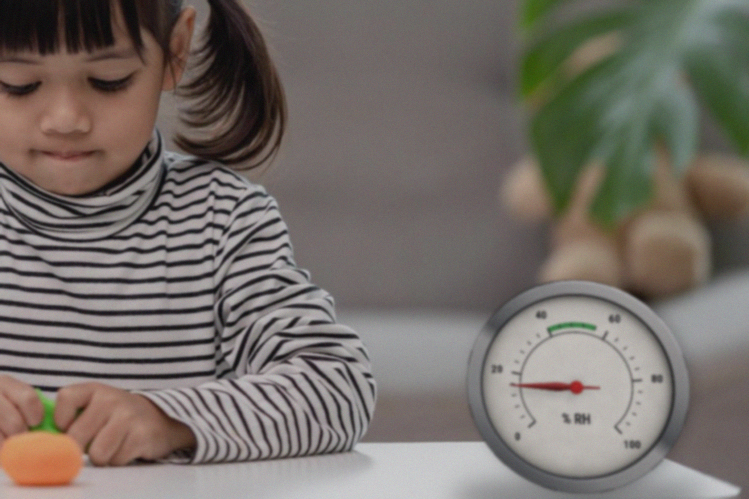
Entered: 16 %
